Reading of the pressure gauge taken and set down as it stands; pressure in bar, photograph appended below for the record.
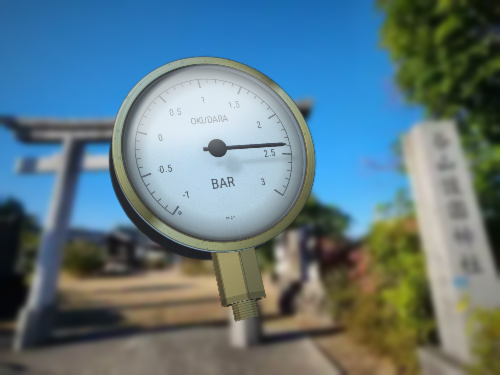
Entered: 2.4 bar
